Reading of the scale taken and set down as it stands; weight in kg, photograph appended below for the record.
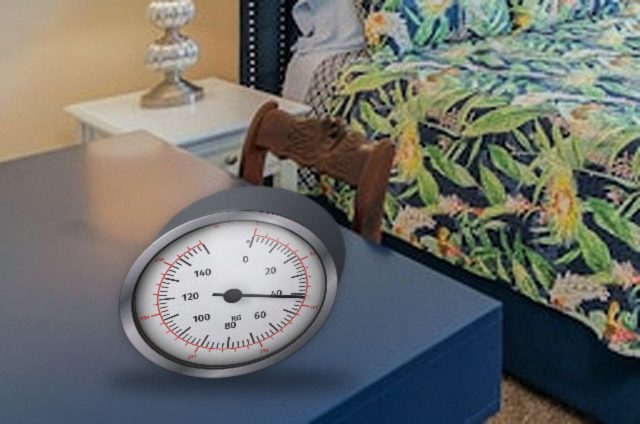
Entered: 40 kg
